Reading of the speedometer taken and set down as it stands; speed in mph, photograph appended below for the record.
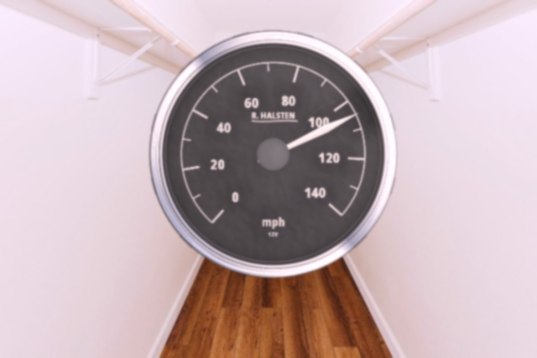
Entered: 105 mph
